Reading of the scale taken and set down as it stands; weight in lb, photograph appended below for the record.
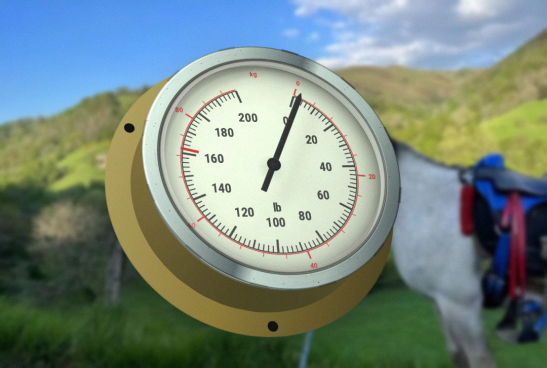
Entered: 2 lb
